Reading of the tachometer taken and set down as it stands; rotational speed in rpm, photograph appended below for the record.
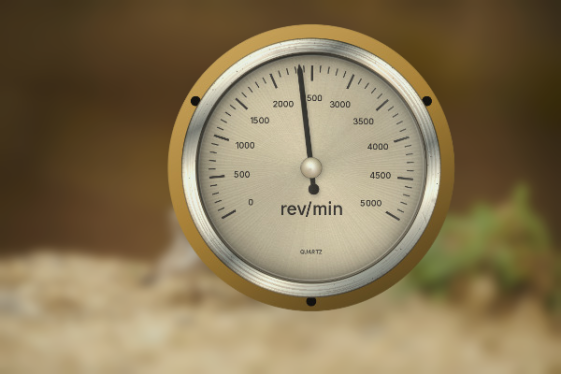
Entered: 2350 rpm
